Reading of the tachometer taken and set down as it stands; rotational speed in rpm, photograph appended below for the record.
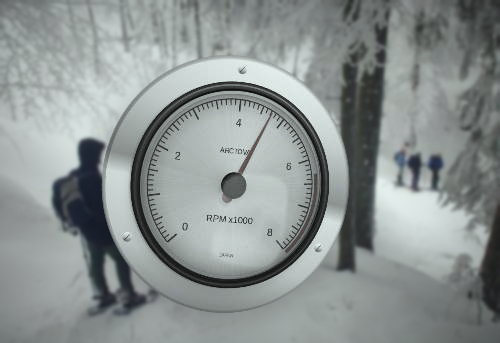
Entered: 4700 rpm
